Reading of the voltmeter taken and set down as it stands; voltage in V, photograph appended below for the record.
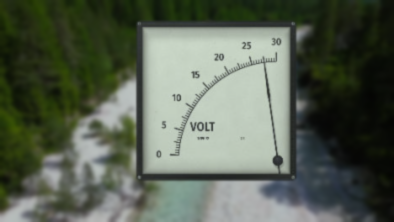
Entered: 27.5 V
